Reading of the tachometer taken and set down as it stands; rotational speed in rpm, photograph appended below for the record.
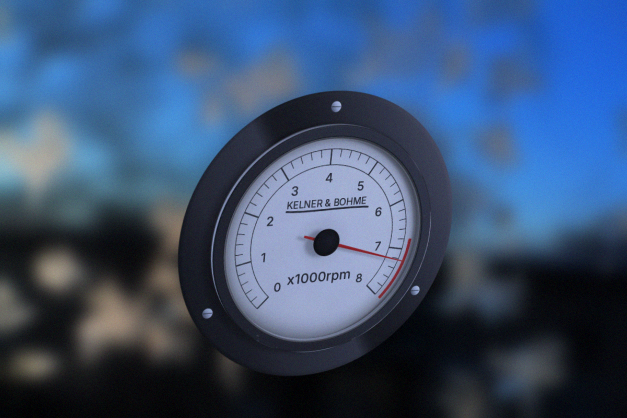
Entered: 7200 rpm
